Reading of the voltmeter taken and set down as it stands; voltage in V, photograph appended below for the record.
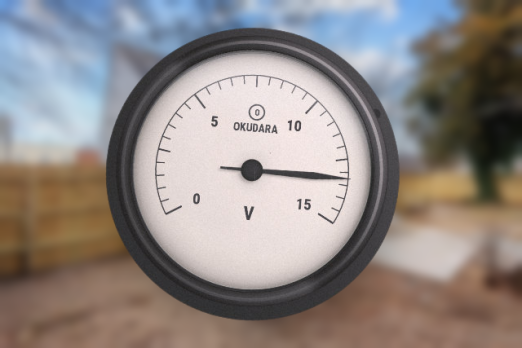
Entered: 13.25 V
